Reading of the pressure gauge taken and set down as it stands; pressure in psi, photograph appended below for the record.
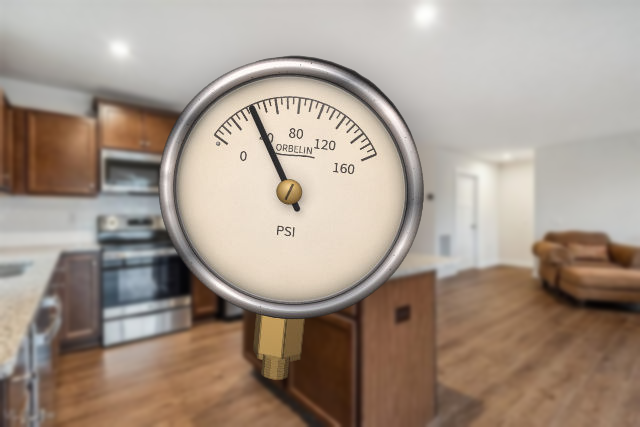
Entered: 40 psi
